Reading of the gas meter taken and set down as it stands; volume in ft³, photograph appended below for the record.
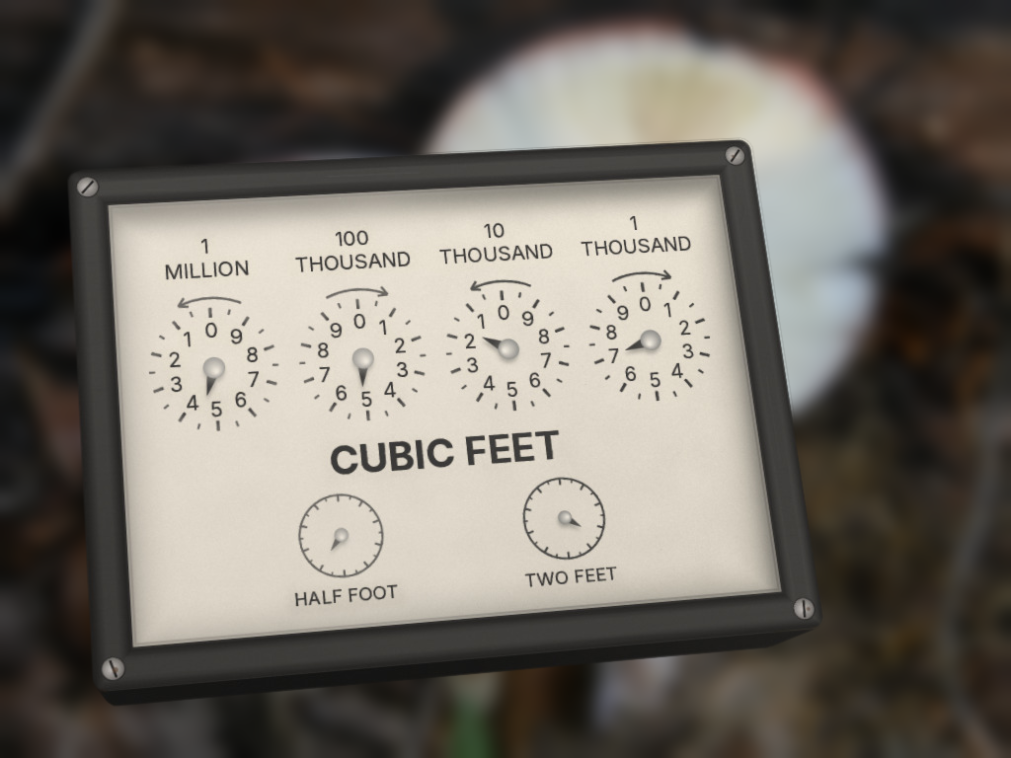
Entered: 451700 ft³
